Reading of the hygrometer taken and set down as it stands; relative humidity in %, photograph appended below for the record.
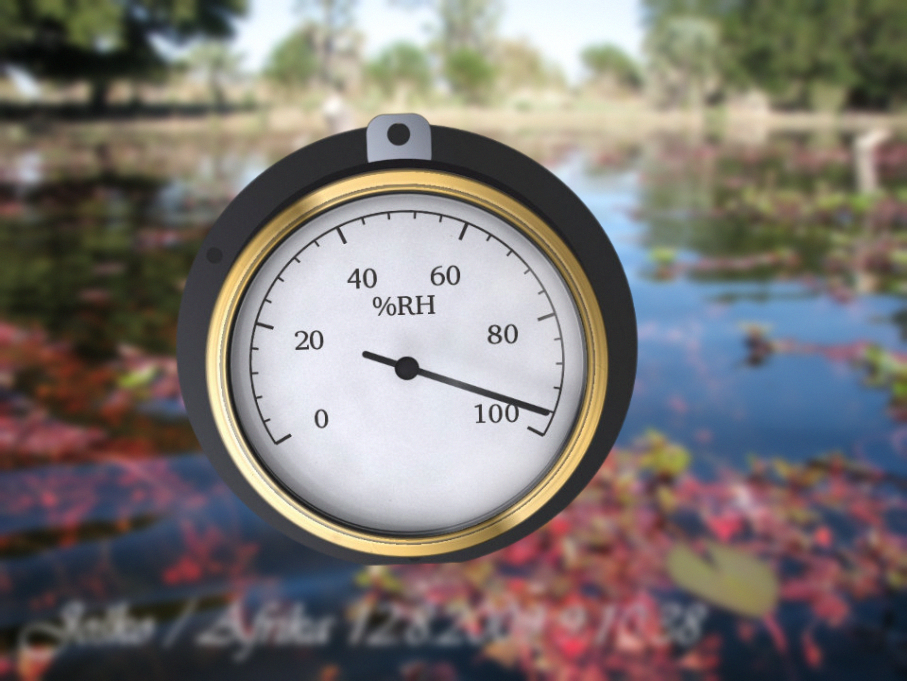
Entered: 96 %
